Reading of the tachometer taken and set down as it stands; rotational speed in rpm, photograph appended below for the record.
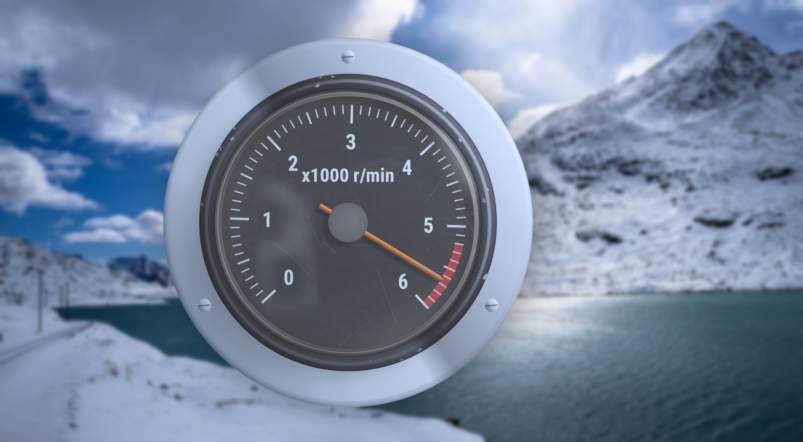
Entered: 5650 rpm
